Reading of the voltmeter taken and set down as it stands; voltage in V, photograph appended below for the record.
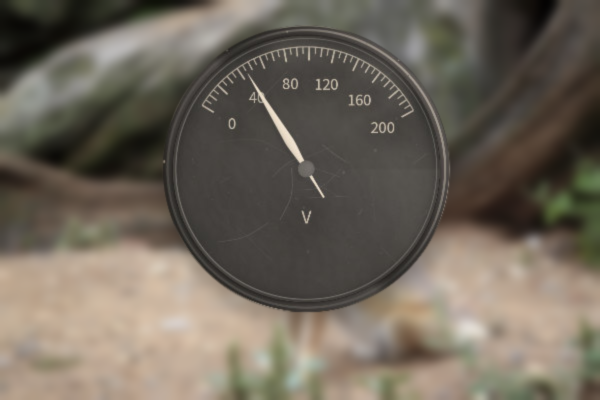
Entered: 45 V
